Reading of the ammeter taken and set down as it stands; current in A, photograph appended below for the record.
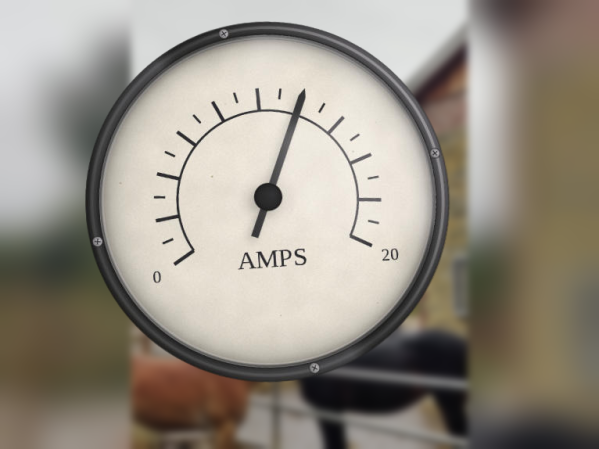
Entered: 12 A
